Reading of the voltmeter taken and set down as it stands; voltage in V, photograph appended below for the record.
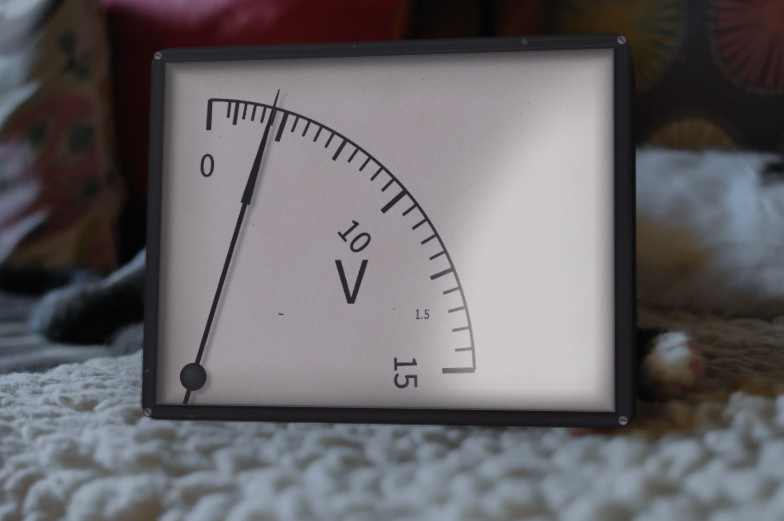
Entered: 4.5 V
